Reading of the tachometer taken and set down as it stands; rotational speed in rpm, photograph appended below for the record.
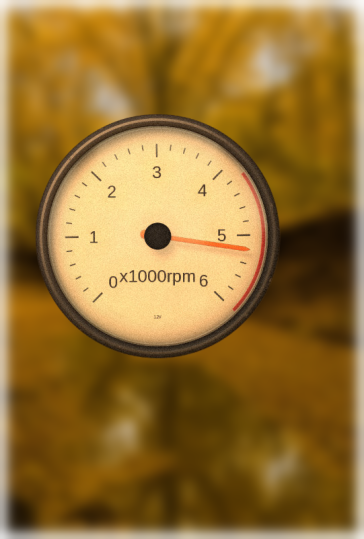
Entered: 5200 rpm
